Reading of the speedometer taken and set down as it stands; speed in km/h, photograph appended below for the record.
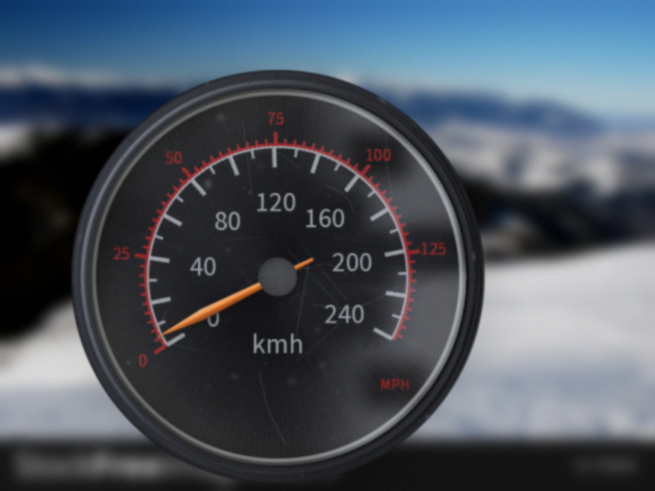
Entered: 5 km/h
